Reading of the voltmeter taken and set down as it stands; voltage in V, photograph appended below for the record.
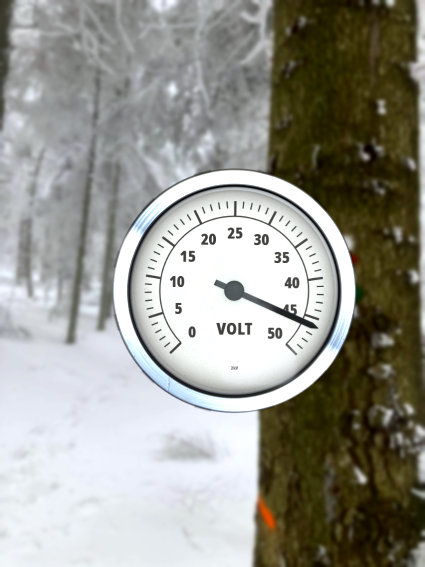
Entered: 46 V
